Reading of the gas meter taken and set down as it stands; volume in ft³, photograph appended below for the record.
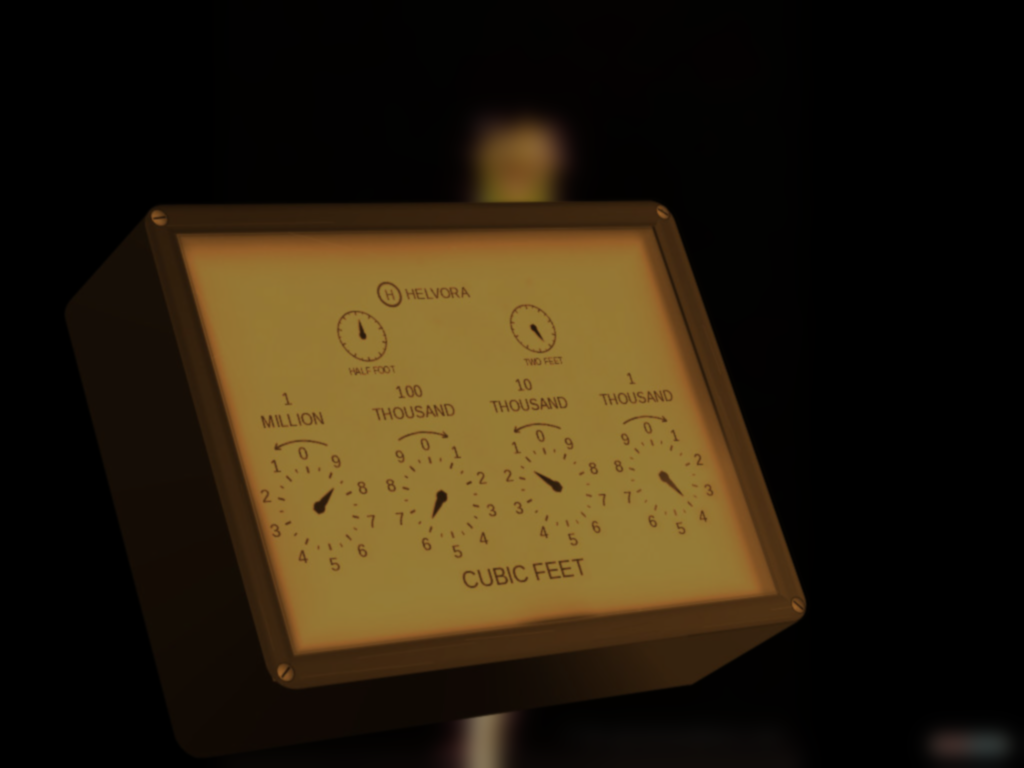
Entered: 861400 ft³
